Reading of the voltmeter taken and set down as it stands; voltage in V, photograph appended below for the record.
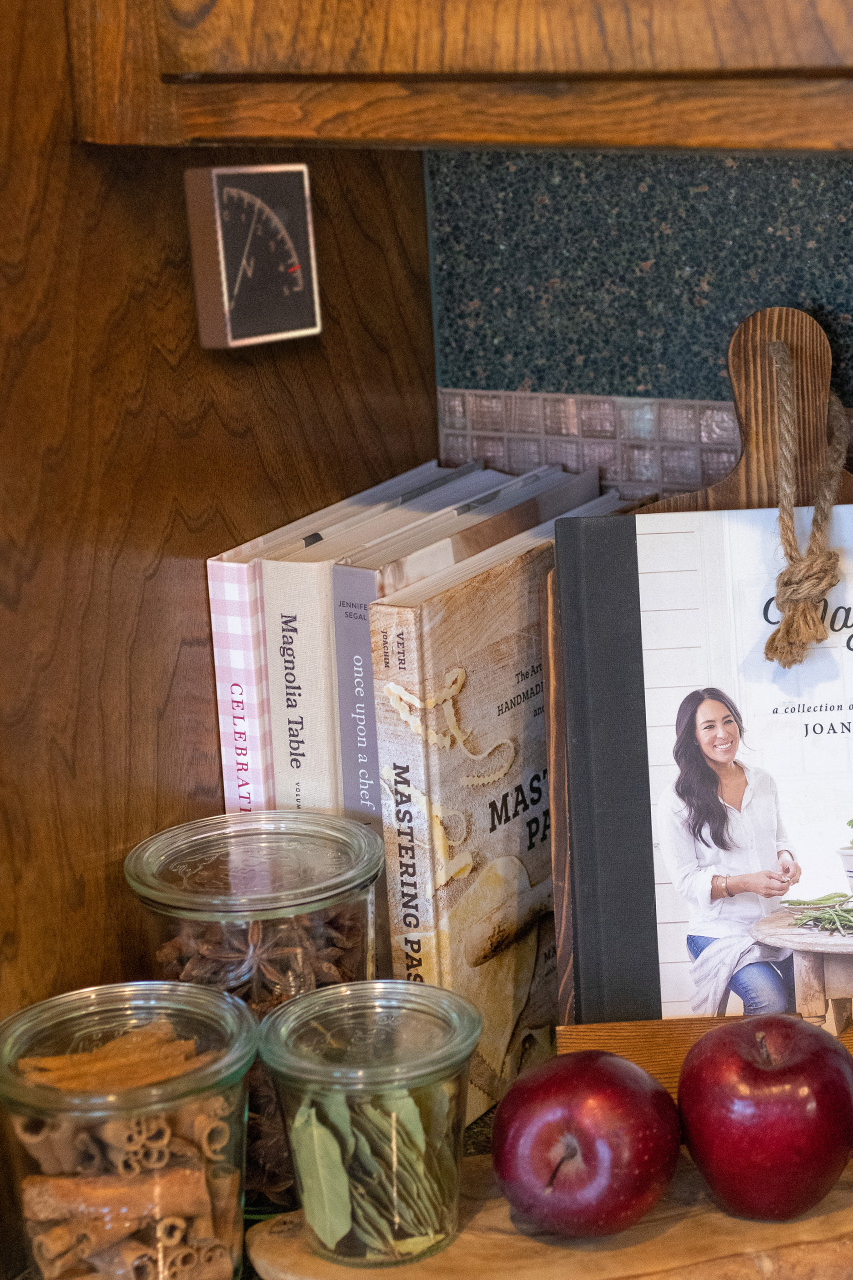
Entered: 1.5 V
